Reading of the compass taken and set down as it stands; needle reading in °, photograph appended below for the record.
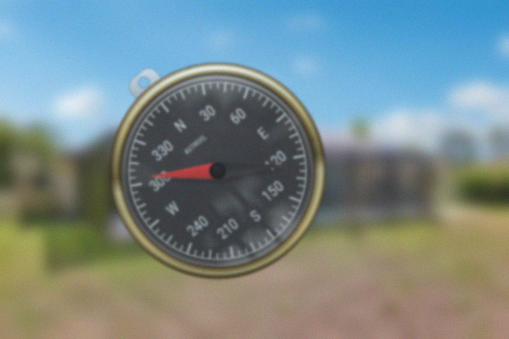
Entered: 305 °
